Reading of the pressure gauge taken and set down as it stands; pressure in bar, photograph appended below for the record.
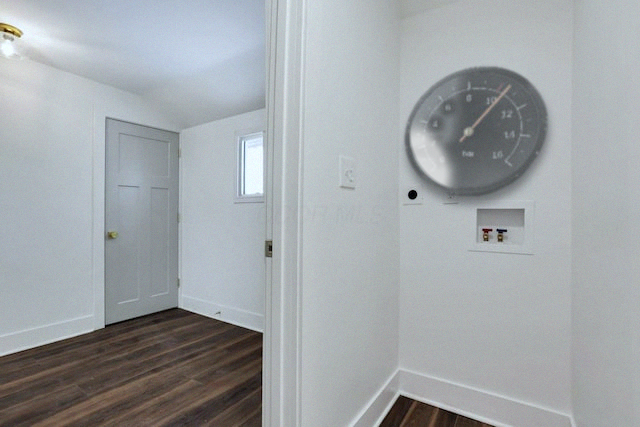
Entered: 10.5 bar
